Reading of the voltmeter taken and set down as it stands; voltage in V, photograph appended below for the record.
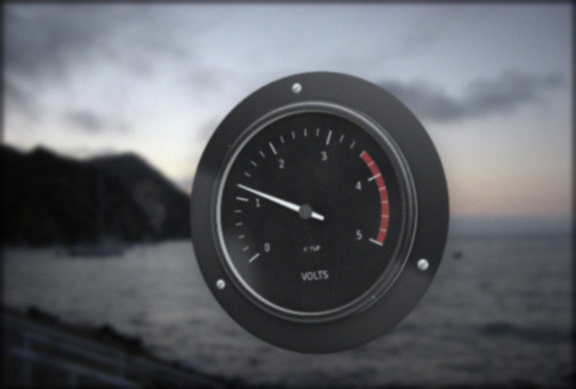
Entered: 1.2 V
